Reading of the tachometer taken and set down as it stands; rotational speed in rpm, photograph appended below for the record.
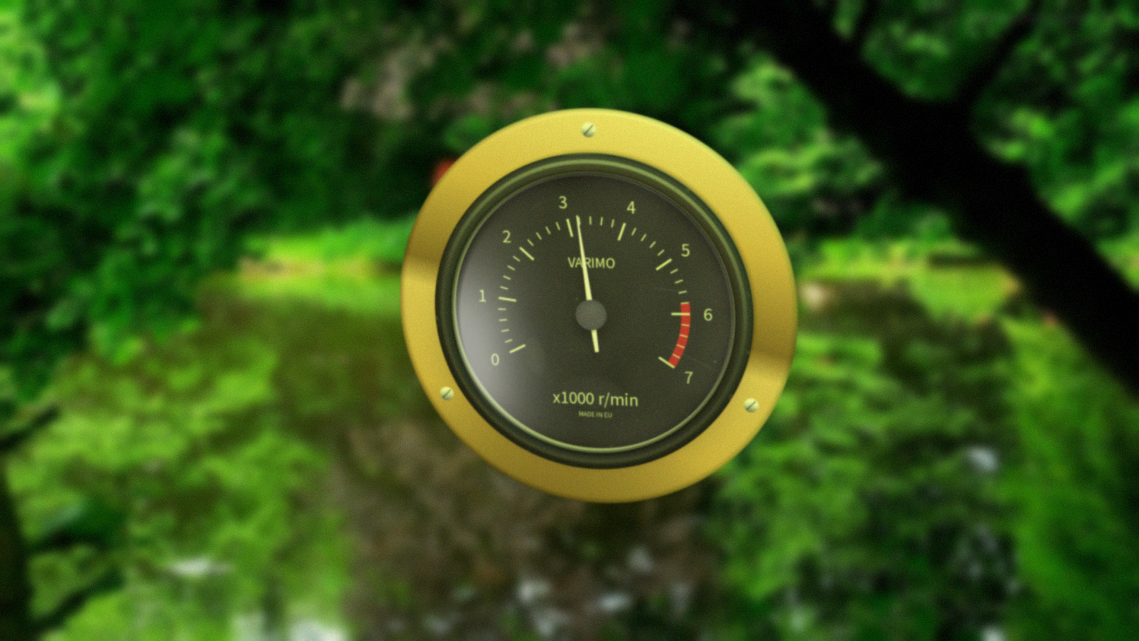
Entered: 3200 rpm
